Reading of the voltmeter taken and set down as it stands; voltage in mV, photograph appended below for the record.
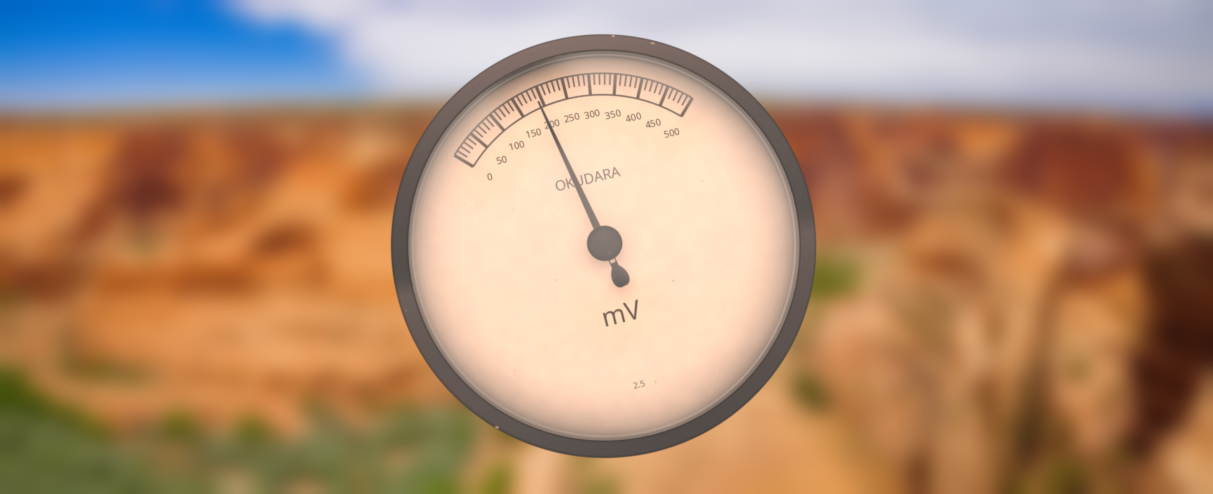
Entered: 190 mV
